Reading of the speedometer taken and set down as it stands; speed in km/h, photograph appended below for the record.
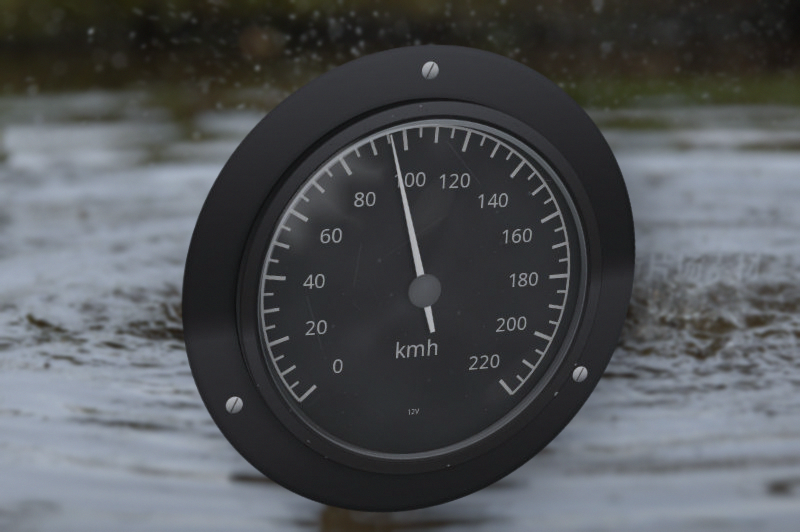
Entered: 95 km/h
